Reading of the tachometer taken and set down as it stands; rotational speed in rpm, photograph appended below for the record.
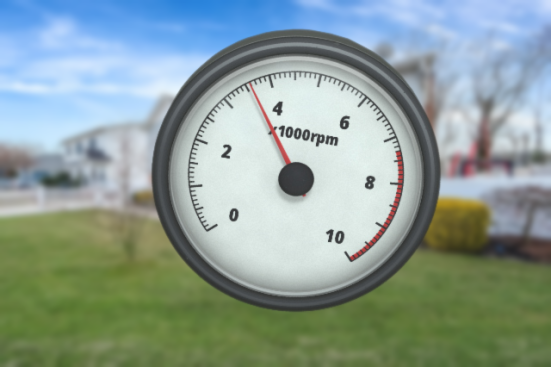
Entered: 3600 rpm
